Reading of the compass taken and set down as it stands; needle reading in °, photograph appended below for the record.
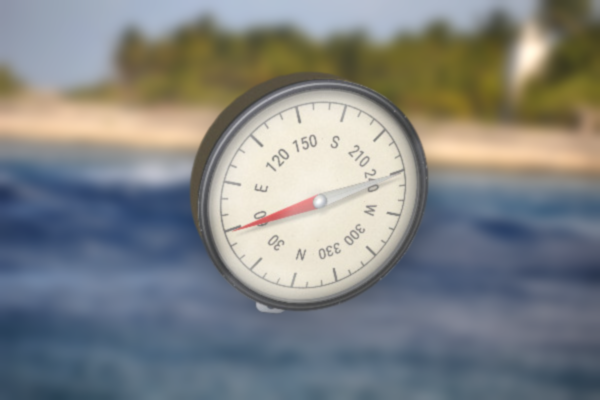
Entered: 60 °
